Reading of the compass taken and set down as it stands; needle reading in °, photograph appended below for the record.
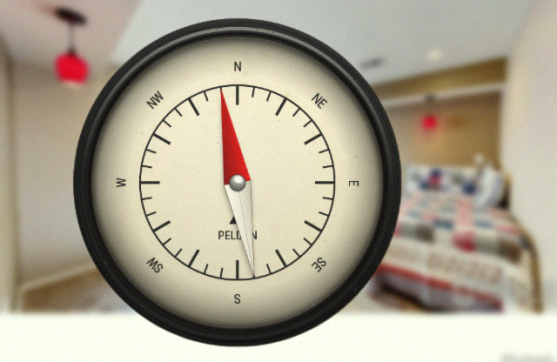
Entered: 350 °
